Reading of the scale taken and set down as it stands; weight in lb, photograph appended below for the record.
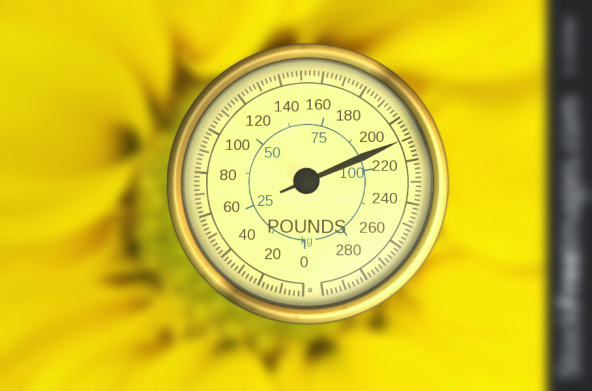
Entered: 210 lb
